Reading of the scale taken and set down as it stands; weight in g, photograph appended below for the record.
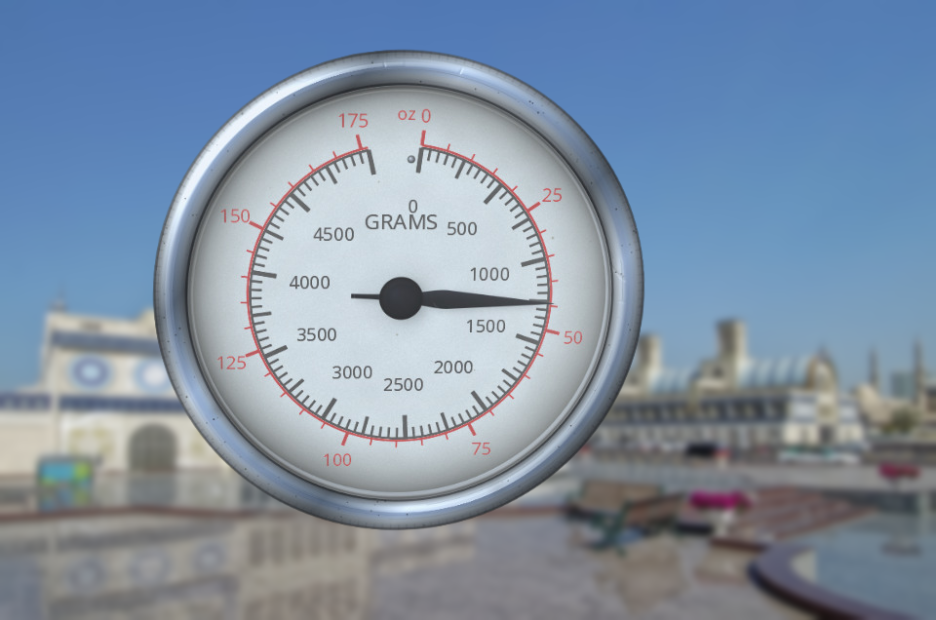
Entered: 1250 g
